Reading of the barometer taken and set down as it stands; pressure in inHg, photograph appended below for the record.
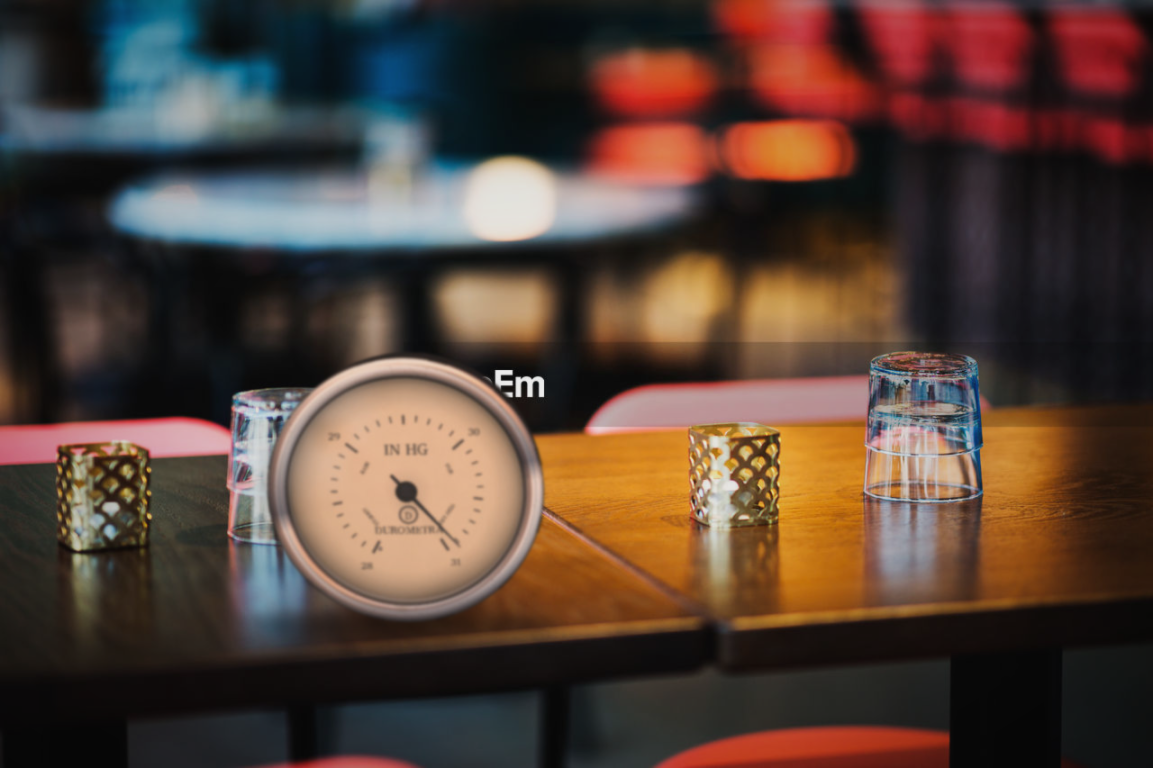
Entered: 30.9 inHg
